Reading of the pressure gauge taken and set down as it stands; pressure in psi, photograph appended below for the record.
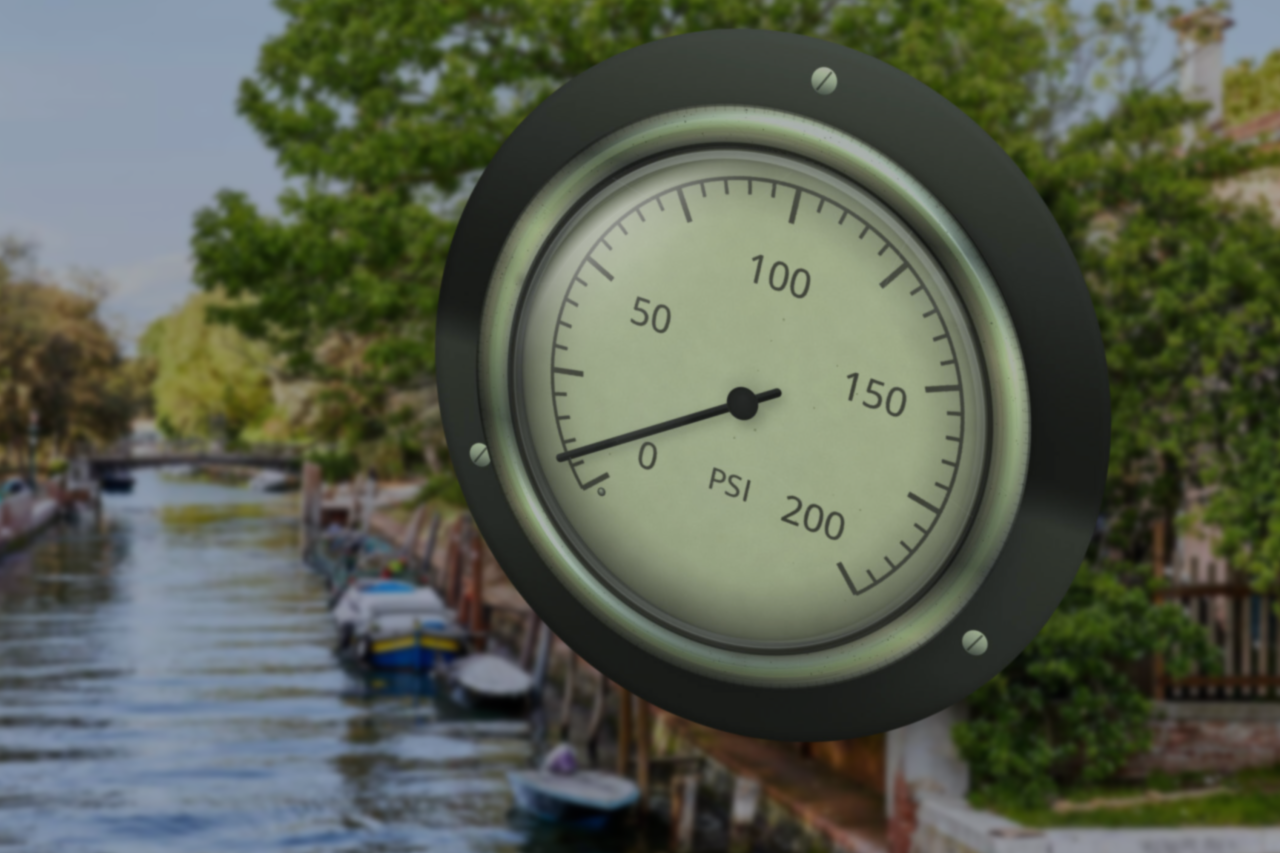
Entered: 7.5 psi
